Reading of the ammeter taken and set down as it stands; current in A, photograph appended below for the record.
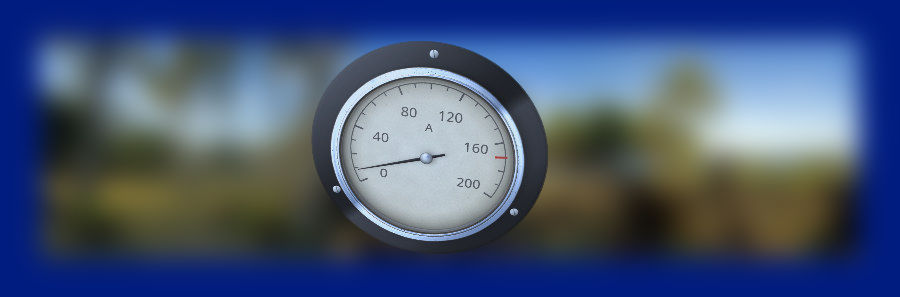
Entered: 10 A
